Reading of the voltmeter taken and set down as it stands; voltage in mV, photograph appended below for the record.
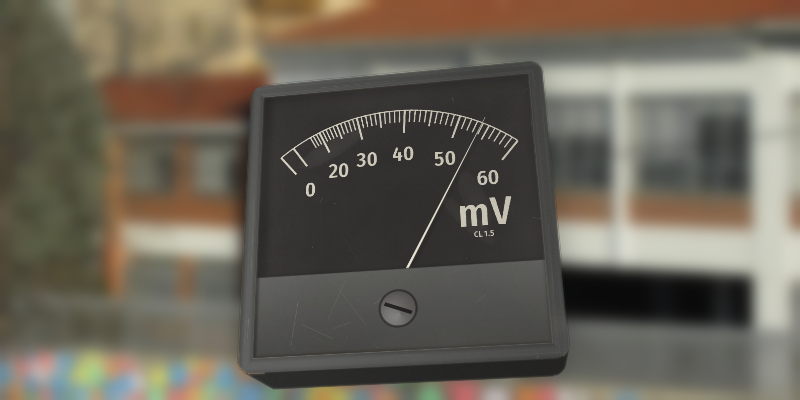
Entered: 54 mV
